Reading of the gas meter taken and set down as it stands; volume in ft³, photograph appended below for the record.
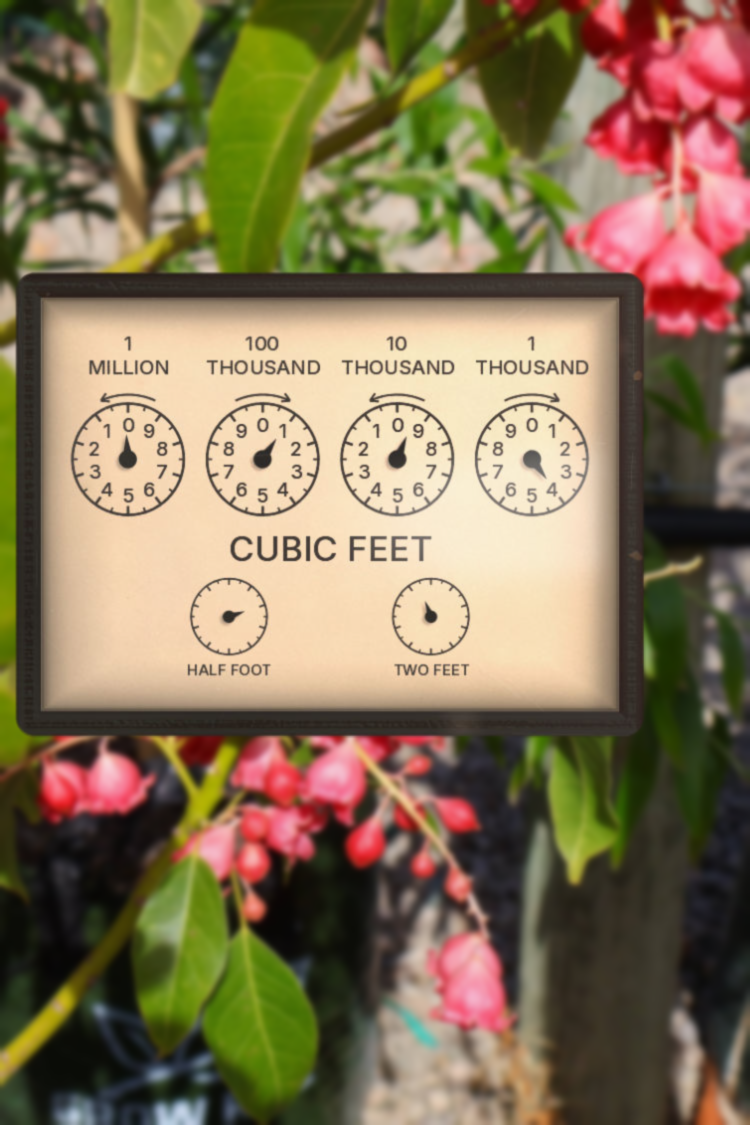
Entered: 9400 ft³
